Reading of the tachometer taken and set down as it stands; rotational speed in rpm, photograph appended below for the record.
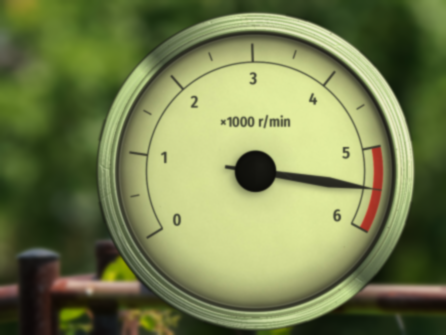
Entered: 5500 rpm
